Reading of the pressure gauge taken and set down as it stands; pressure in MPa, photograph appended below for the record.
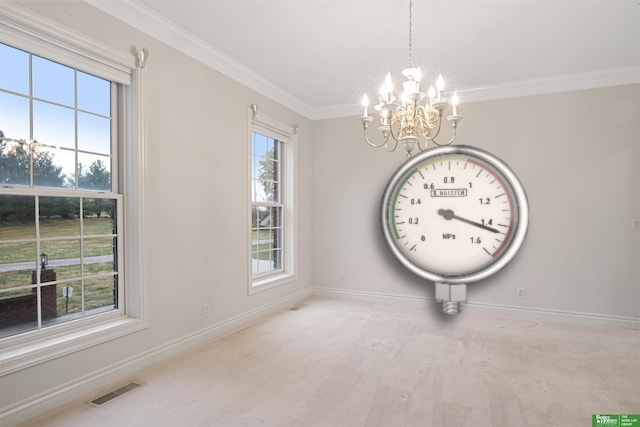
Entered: 1.45 MPa
